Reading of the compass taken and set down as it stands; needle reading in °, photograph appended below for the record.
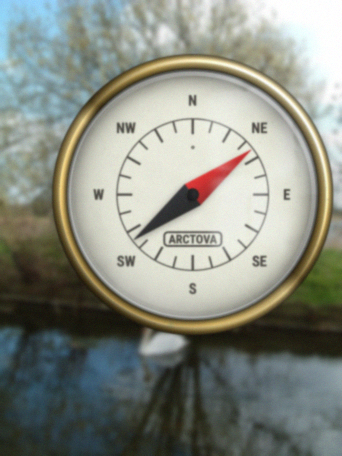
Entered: 52.5 °
